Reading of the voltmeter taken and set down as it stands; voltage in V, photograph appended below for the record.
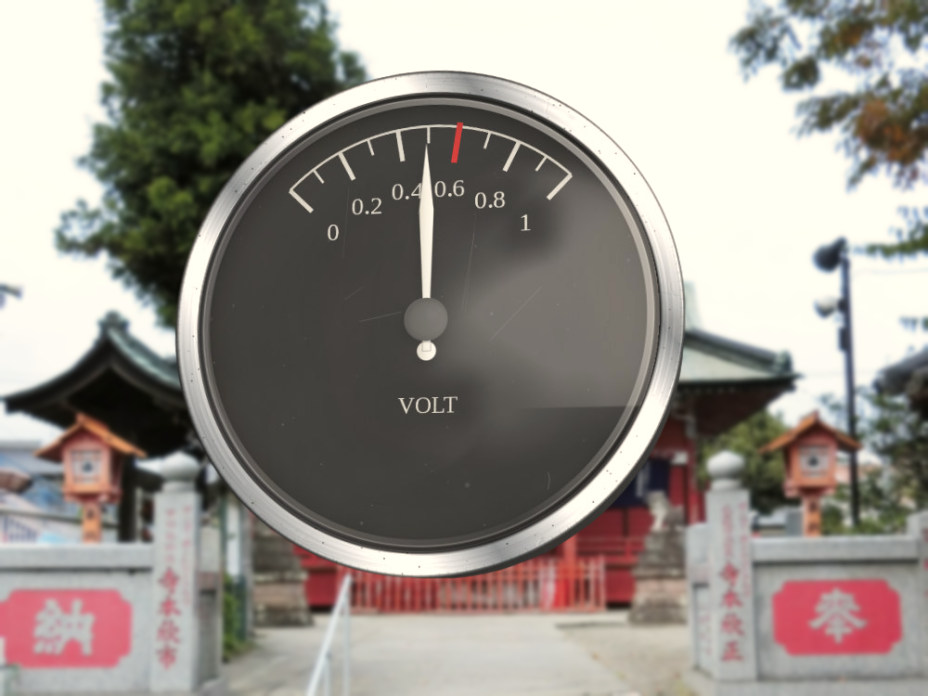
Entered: 0.5 V
